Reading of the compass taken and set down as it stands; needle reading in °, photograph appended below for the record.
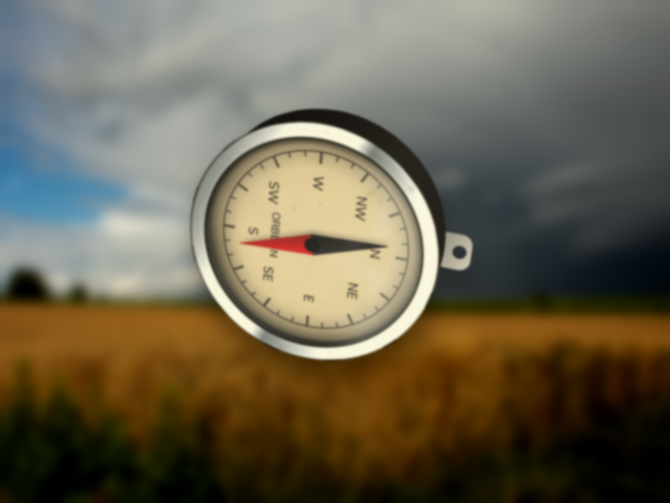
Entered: 170 °
